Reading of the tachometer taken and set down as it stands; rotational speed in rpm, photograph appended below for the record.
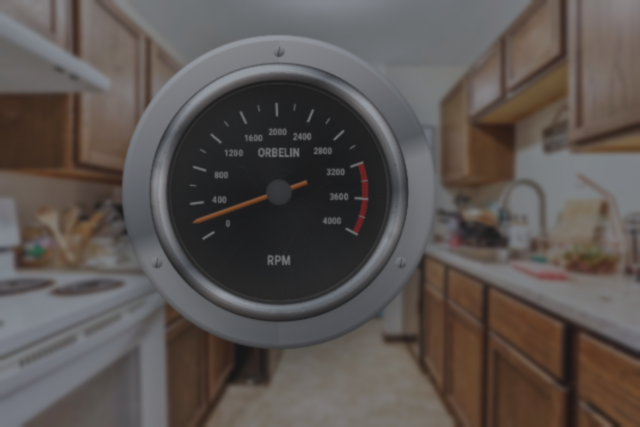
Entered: 200 rpm
